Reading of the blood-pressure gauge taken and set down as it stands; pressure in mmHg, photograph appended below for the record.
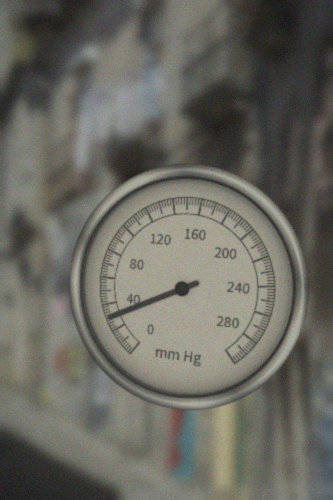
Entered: 30 mmHg
